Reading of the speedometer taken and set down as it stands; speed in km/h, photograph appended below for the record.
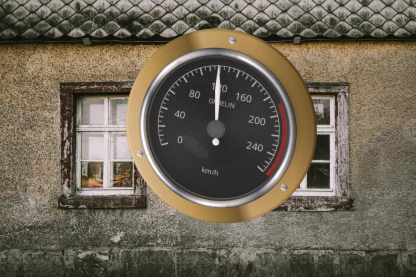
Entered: 120 km/h
